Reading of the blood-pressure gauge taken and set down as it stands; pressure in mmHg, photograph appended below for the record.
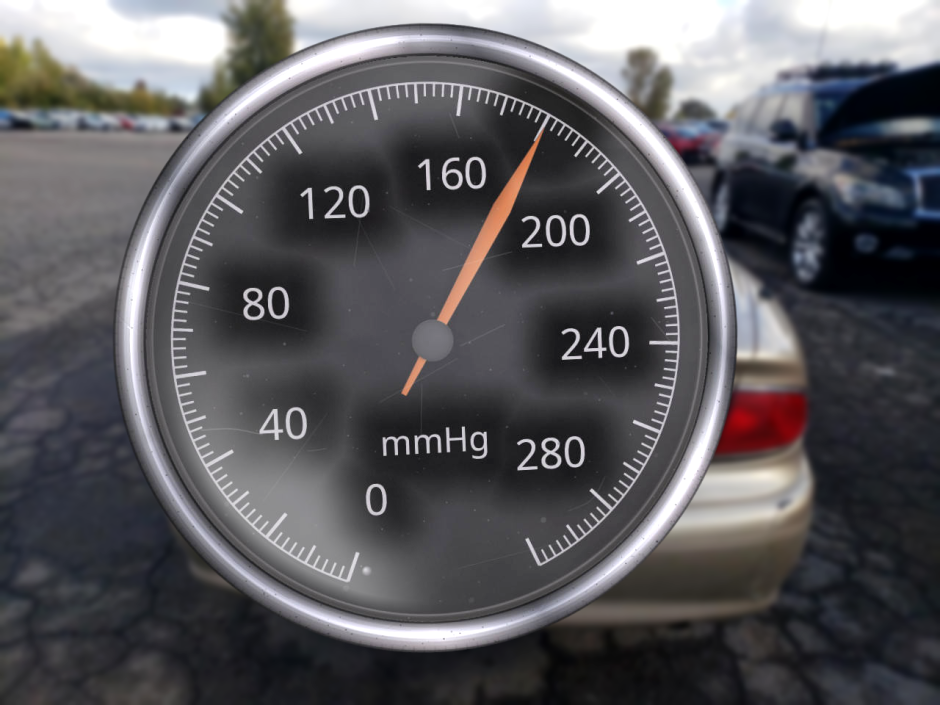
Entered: 180 mmHg
